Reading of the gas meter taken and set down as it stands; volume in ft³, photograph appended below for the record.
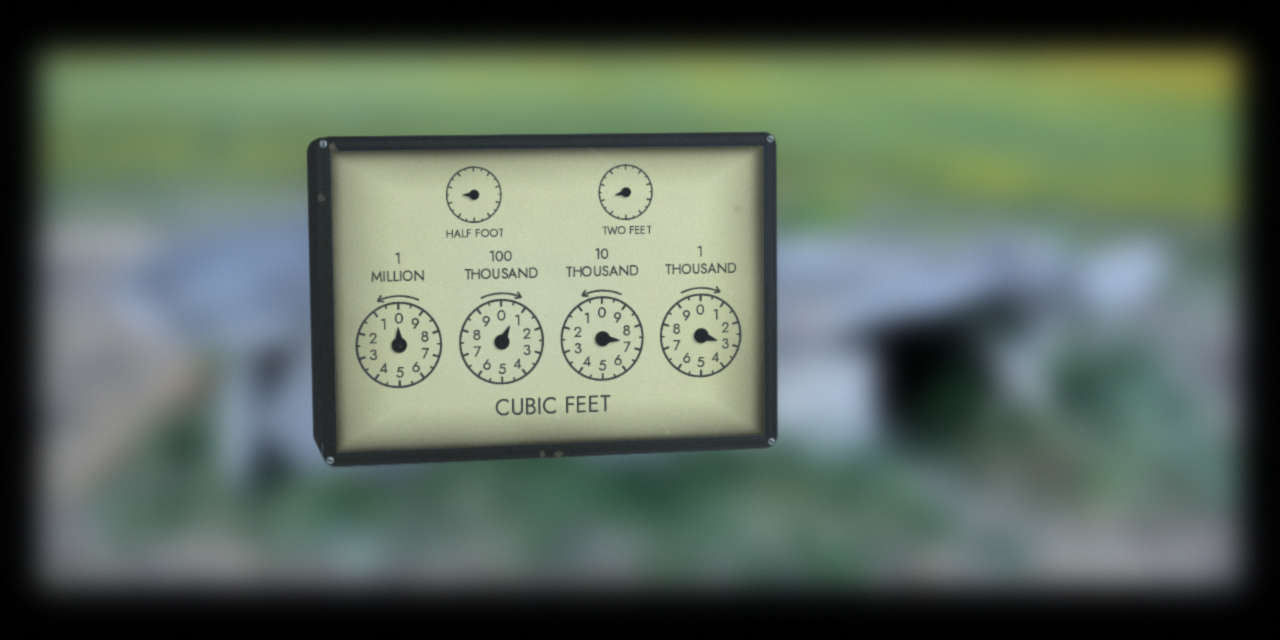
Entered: 7300 ft³
